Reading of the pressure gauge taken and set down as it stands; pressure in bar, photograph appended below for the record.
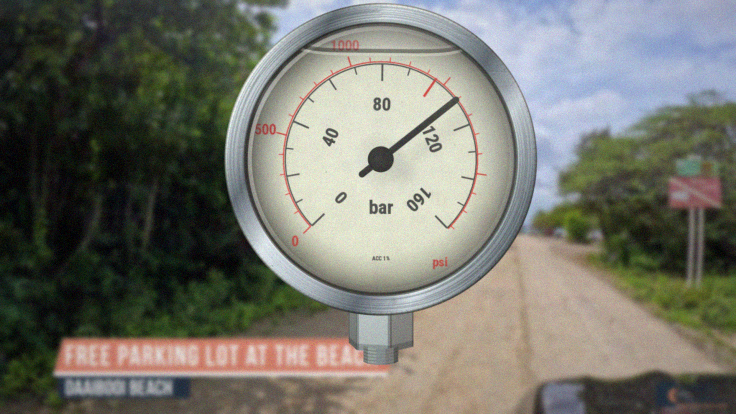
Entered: 110 bar
